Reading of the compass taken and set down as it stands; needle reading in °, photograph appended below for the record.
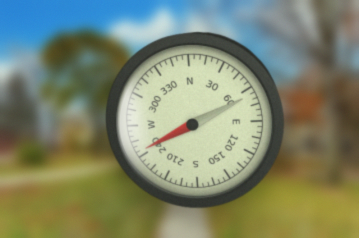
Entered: 245 °
